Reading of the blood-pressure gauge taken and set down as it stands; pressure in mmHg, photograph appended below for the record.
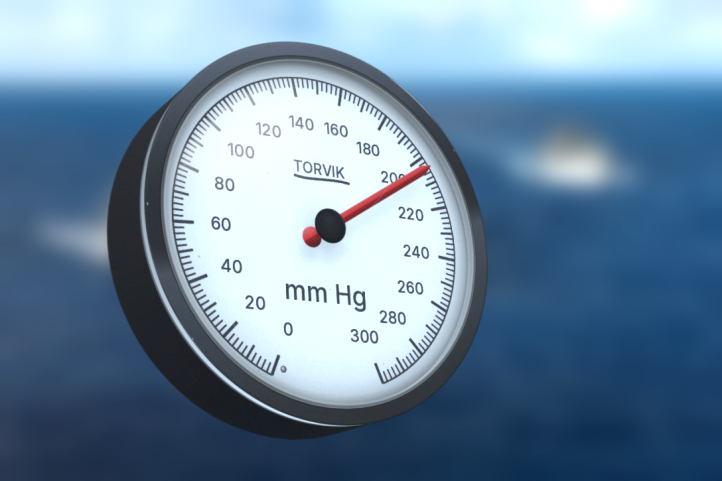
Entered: 204 mmHg
